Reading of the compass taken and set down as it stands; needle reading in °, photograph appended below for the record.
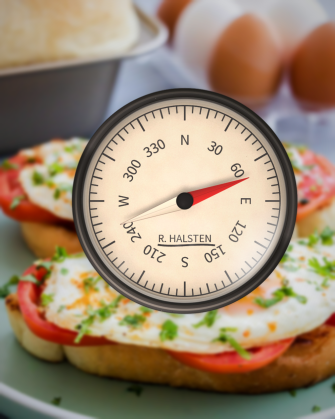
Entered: 70 °
